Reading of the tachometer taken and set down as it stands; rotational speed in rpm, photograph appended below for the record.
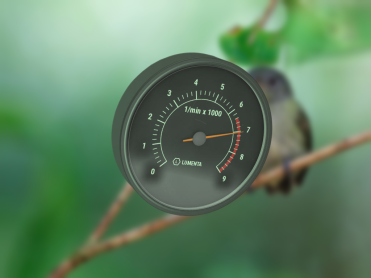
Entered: 7000 rpm
